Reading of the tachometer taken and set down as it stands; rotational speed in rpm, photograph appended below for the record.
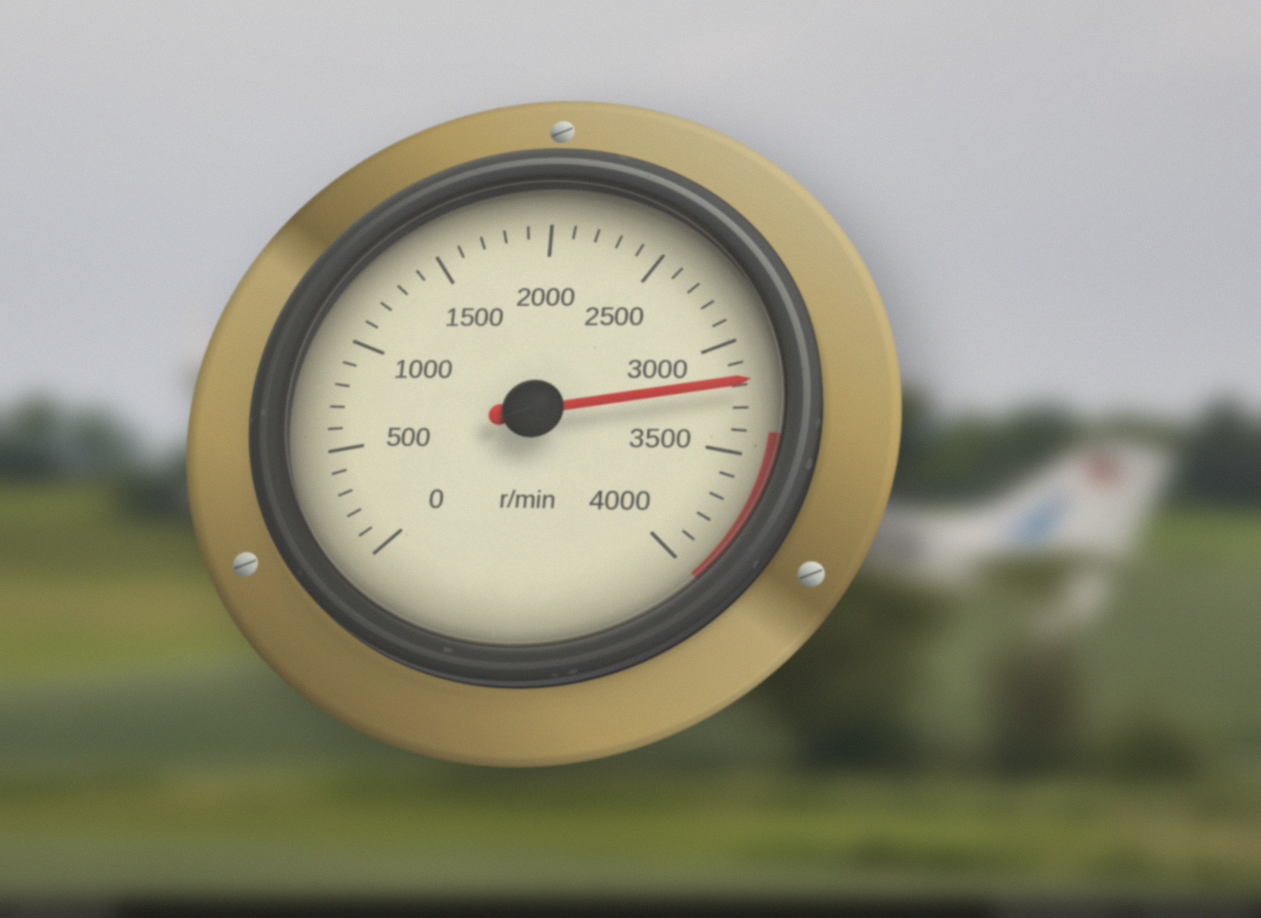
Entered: 3200 rpm
